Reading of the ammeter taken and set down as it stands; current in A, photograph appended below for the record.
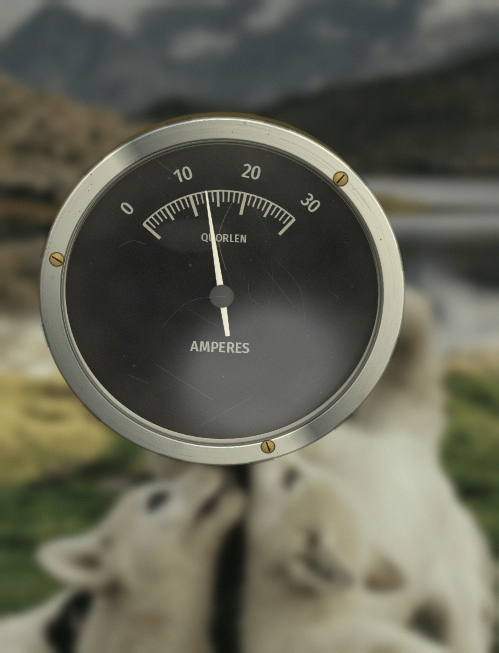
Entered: 13 A
